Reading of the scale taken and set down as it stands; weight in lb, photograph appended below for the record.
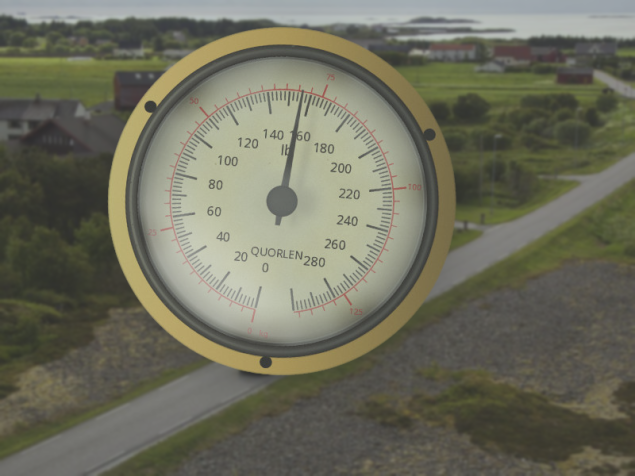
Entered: 156 lb
